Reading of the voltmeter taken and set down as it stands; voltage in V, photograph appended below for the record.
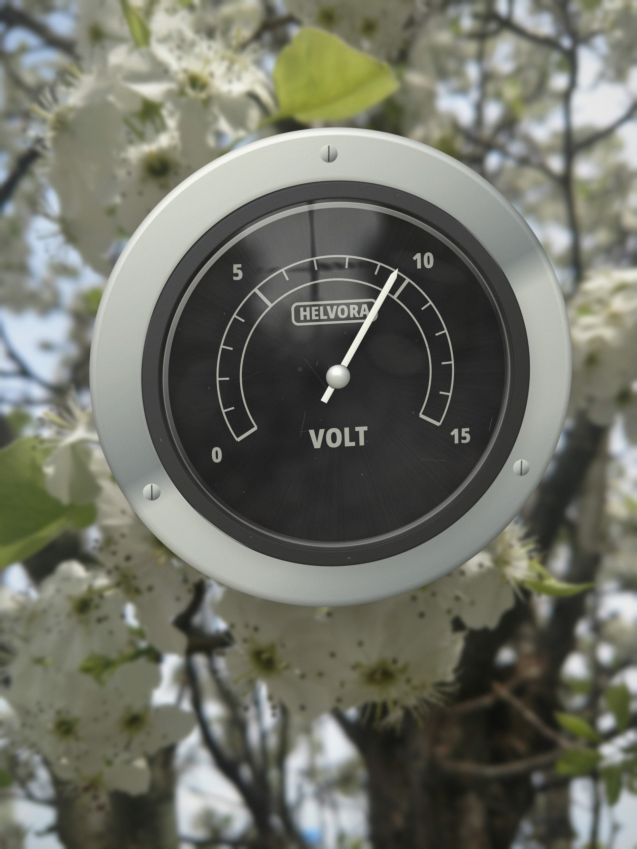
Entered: 9.5 V
